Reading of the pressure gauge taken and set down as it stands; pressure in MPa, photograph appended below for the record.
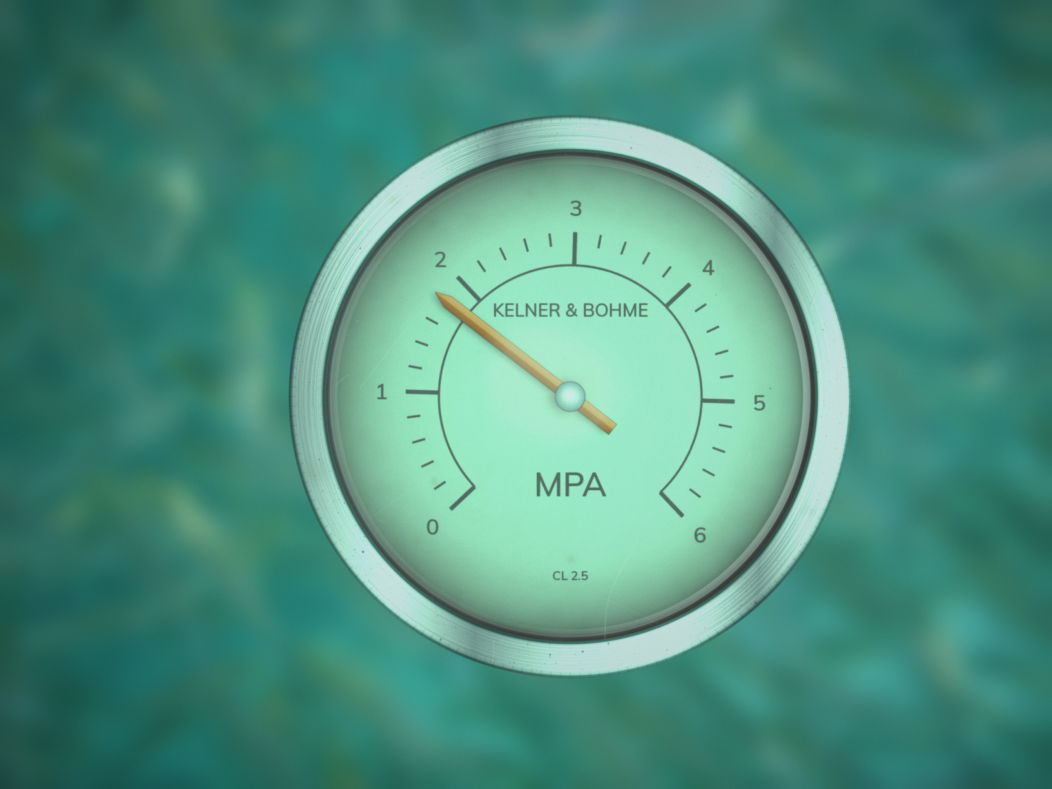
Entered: 1.8 MPa
